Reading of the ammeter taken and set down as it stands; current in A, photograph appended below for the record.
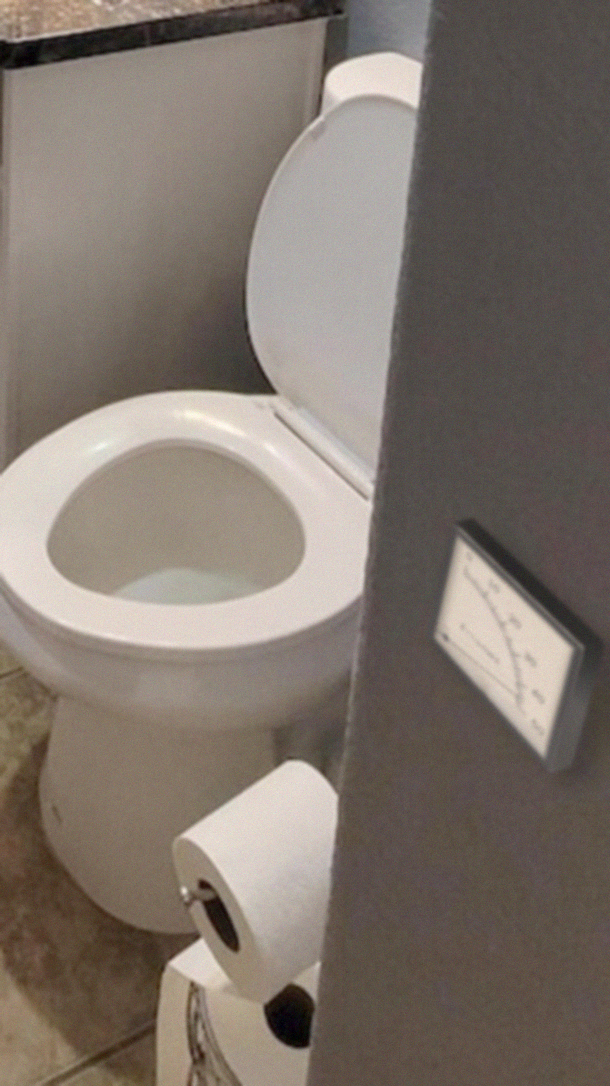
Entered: 45 A
